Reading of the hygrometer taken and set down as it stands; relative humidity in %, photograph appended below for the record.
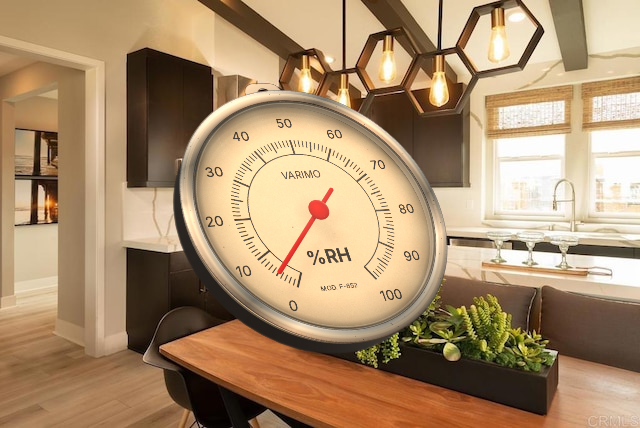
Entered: 5 %
